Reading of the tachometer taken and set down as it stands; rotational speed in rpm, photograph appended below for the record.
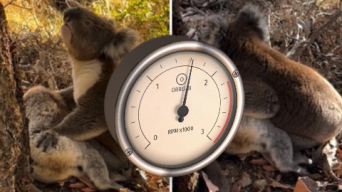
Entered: 1600 rpm
